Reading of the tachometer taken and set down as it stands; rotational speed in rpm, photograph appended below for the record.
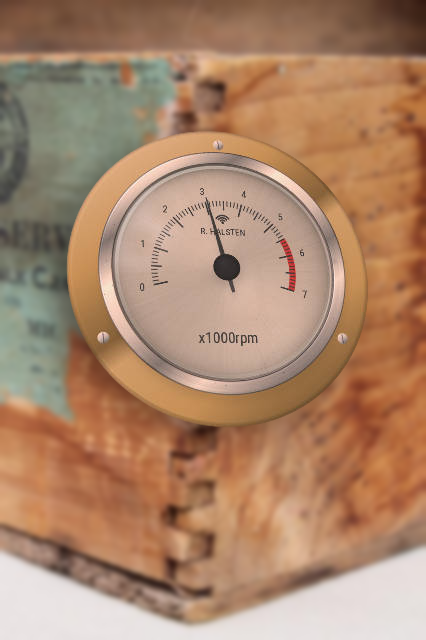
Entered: 3000 rpm
